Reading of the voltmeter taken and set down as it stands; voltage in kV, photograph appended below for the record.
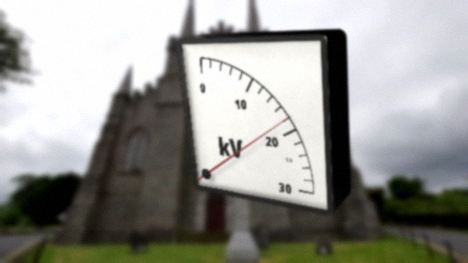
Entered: 18 kV
